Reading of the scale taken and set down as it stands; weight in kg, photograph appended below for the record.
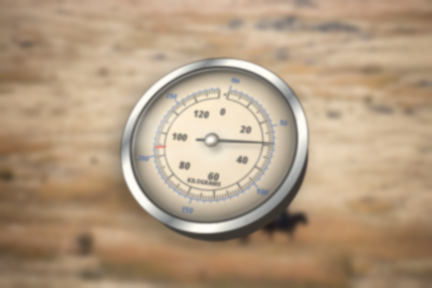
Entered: 30 kg
